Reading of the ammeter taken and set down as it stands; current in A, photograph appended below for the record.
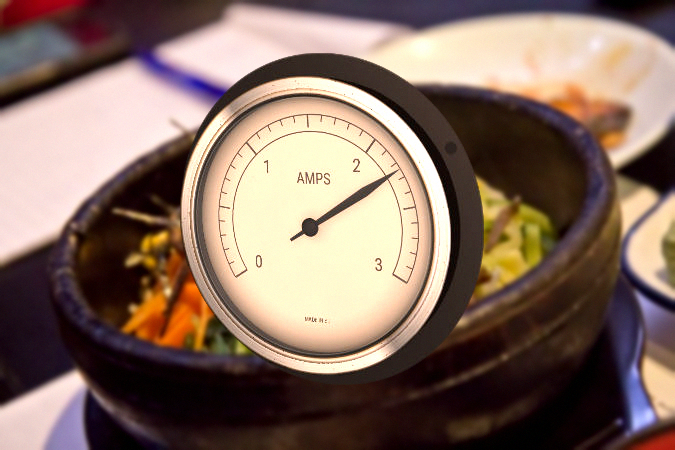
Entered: 2.25 A
